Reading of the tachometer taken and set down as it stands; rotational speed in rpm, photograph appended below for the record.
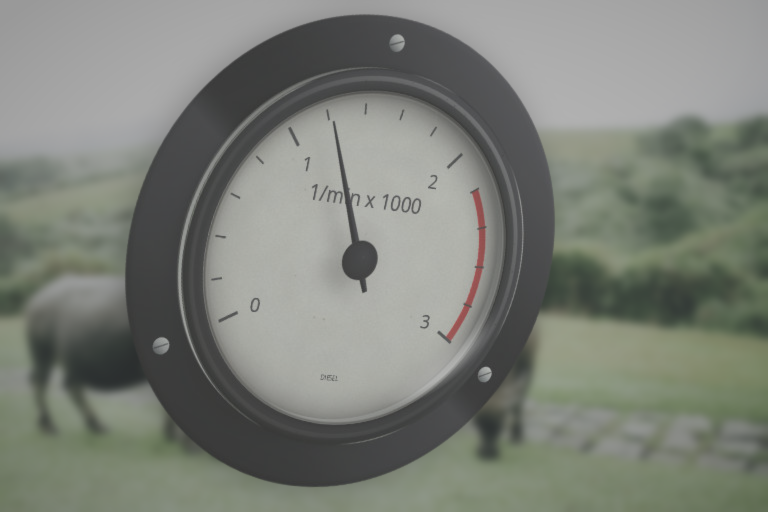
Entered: 1200 rpm
